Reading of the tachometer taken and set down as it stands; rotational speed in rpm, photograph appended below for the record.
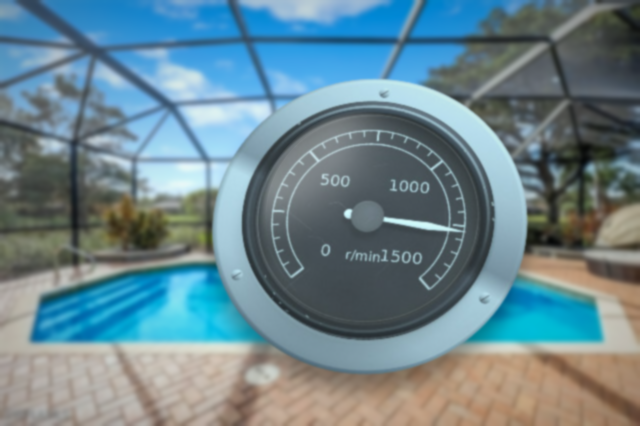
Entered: 1275 rpm
